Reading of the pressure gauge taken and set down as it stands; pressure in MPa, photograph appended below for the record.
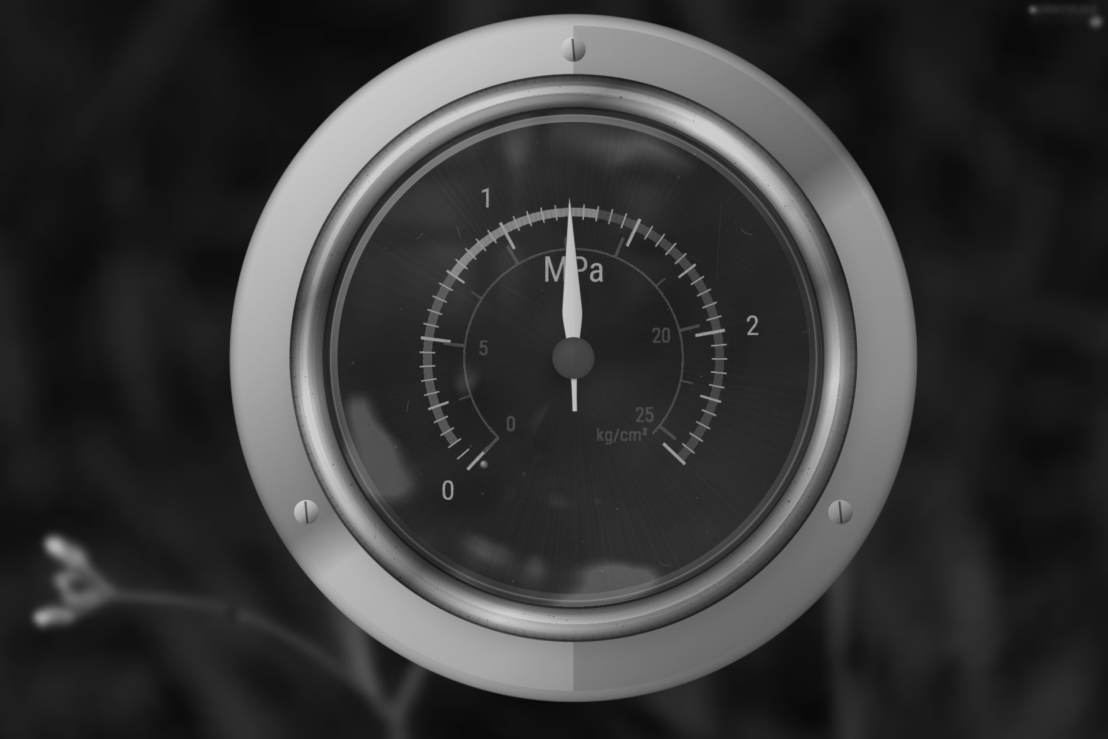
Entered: 1.25 MPa
